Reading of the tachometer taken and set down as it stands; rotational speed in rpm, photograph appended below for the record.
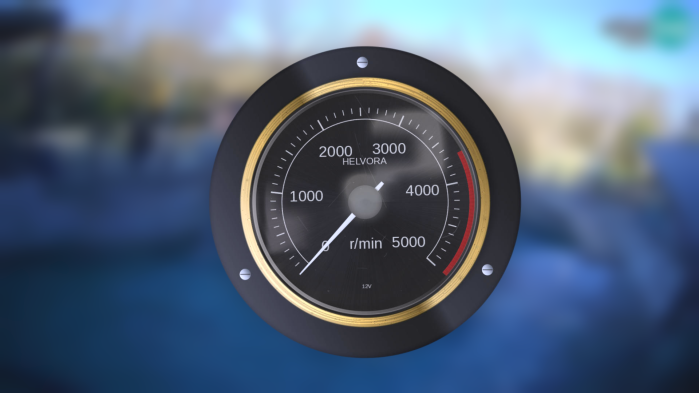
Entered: 0 rpm
